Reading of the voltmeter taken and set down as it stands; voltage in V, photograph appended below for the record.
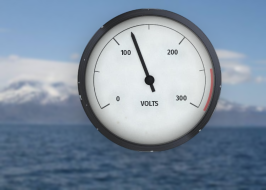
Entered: 125 V
